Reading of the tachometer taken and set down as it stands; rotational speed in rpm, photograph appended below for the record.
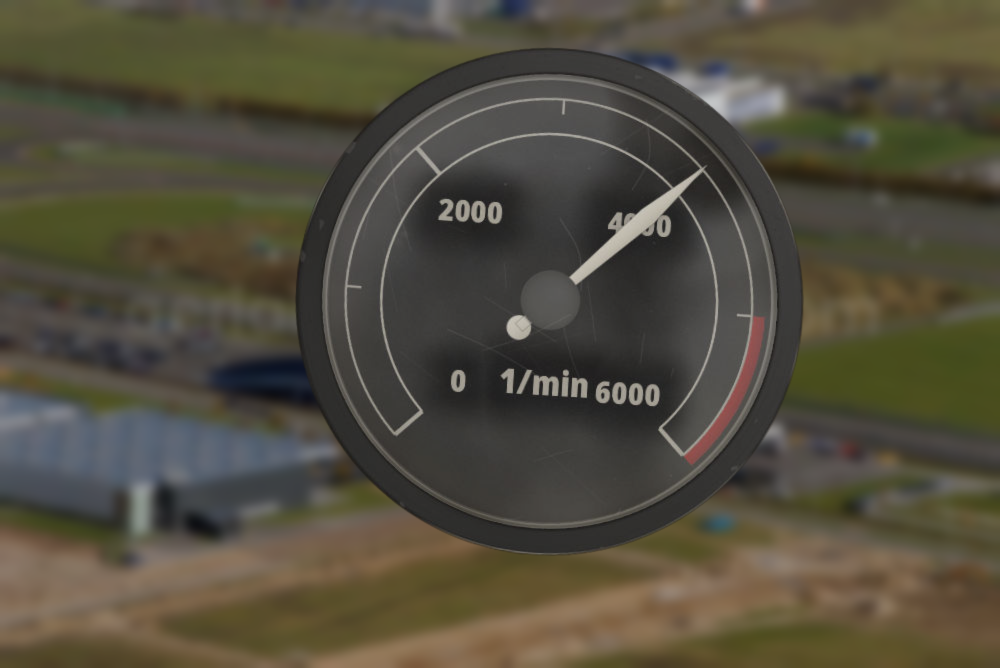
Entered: 4000 rpm
